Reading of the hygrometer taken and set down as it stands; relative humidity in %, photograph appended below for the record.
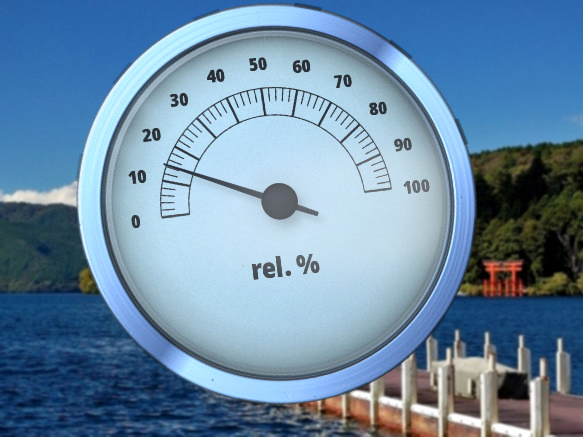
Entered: 14 %
